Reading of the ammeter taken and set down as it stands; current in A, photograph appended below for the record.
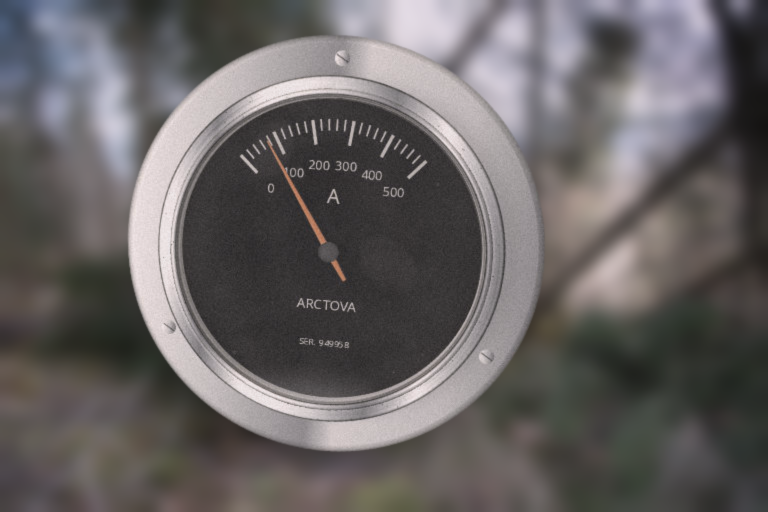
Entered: 80 A
